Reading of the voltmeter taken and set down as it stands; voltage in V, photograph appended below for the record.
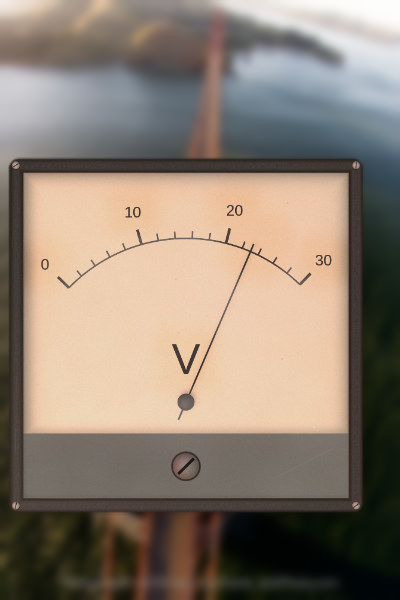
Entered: 23 V
